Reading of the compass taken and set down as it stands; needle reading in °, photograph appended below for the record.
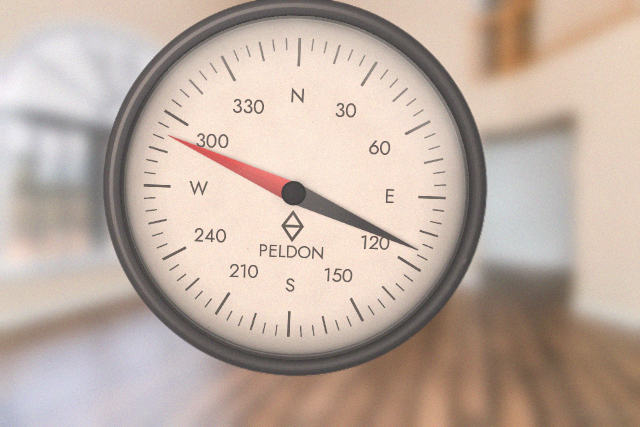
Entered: 292.5 °
